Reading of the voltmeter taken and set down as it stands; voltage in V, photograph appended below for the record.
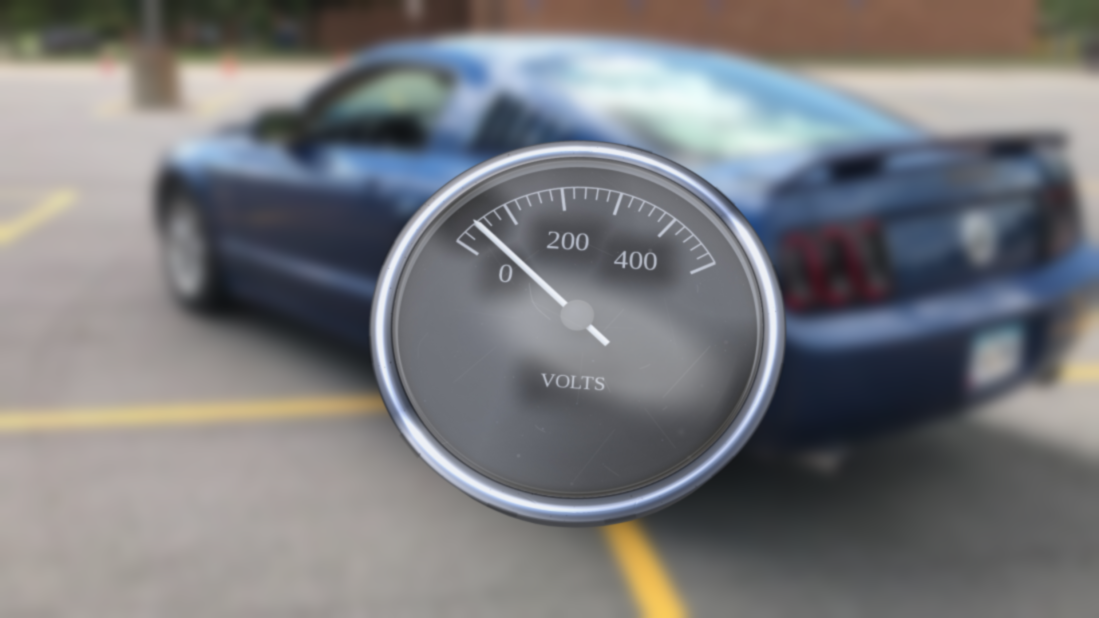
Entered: 40 V
